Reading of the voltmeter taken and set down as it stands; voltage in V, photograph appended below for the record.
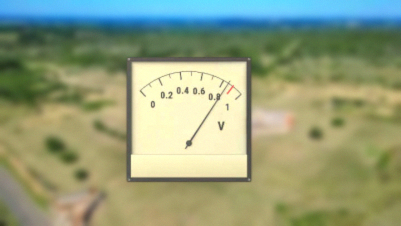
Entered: 0.85 V
